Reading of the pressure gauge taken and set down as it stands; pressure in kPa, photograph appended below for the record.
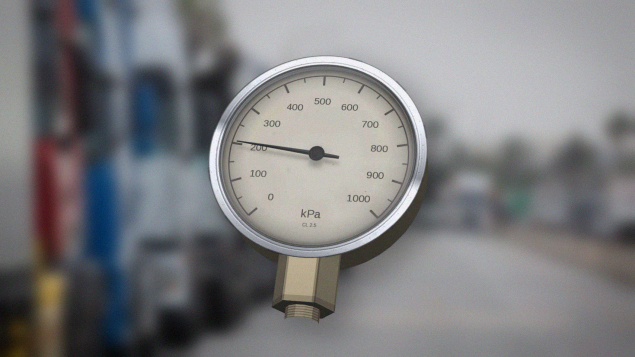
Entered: 200 kPa
